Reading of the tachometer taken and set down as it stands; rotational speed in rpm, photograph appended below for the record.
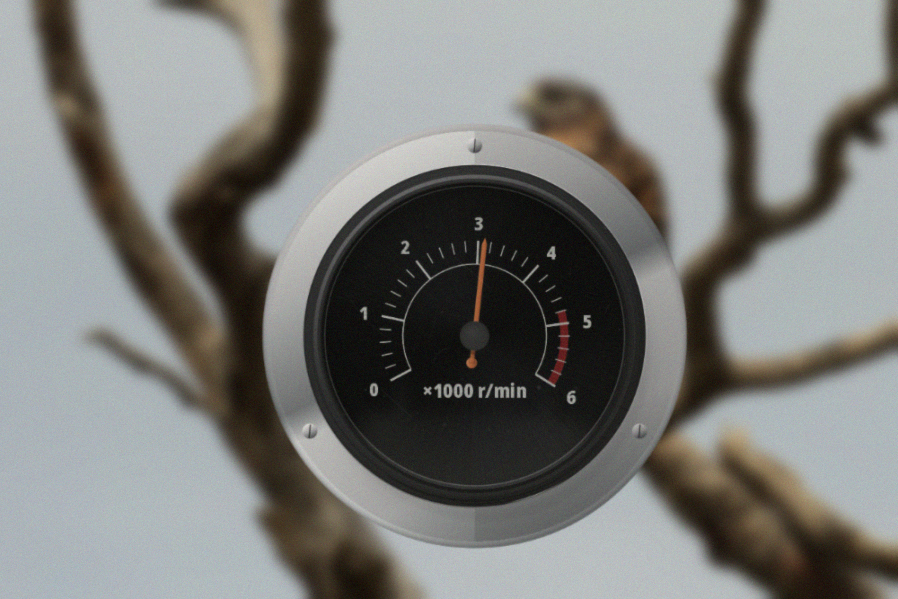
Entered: 3100 rpm
